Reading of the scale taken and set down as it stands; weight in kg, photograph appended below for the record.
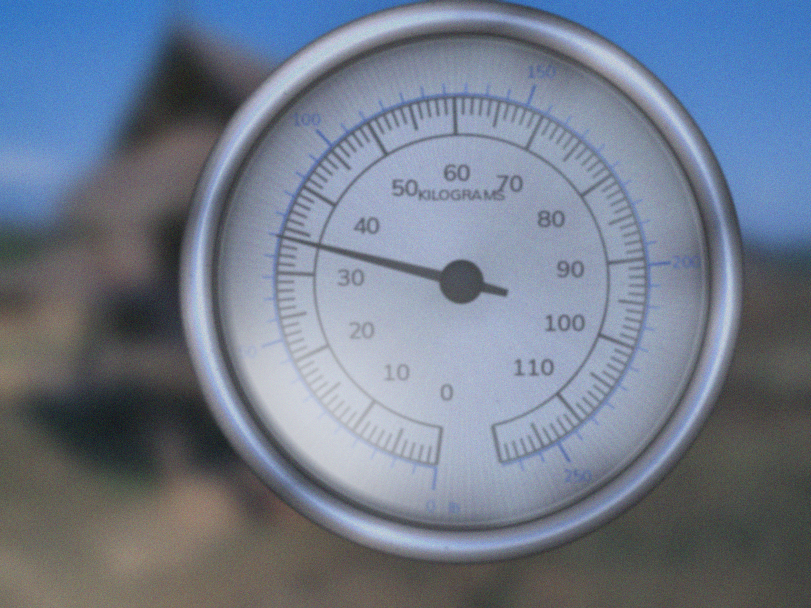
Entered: 34 kg
